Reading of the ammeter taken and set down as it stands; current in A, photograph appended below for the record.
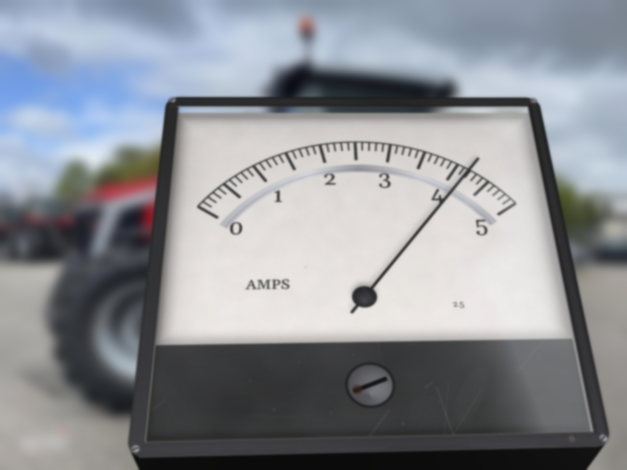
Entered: 4.2 A
